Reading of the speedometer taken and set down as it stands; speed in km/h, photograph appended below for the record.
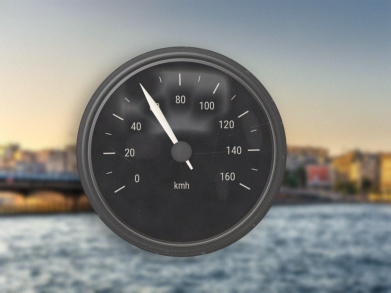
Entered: 60 km/h
